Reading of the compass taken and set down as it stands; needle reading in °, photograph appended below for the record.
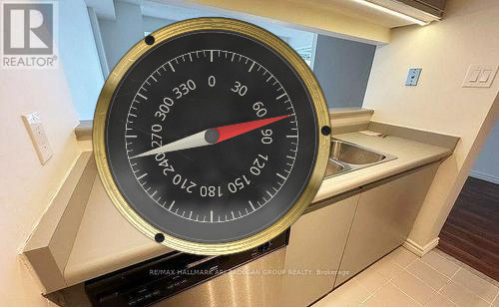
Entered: 75 °
